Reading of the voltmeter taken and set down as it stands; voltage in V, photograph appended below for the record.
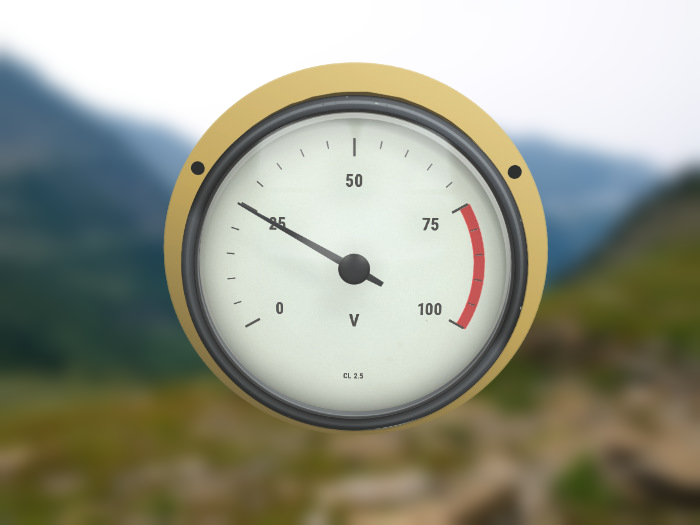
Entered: 25 V
